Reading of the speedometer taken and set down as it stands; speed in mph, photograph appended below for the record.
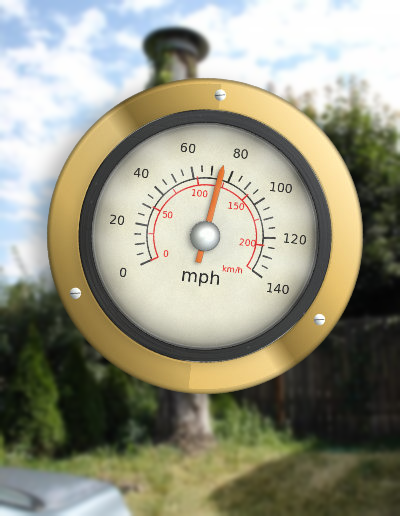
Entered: 75 mph
